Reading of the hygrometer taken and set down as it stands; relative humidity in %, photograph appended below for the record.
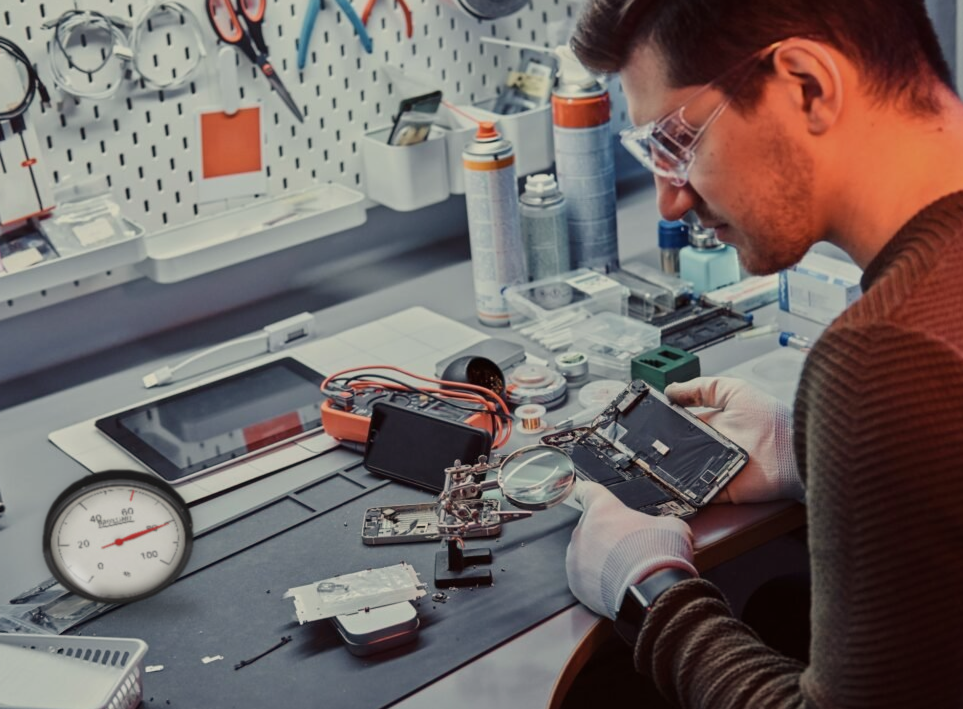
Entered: 80 %
